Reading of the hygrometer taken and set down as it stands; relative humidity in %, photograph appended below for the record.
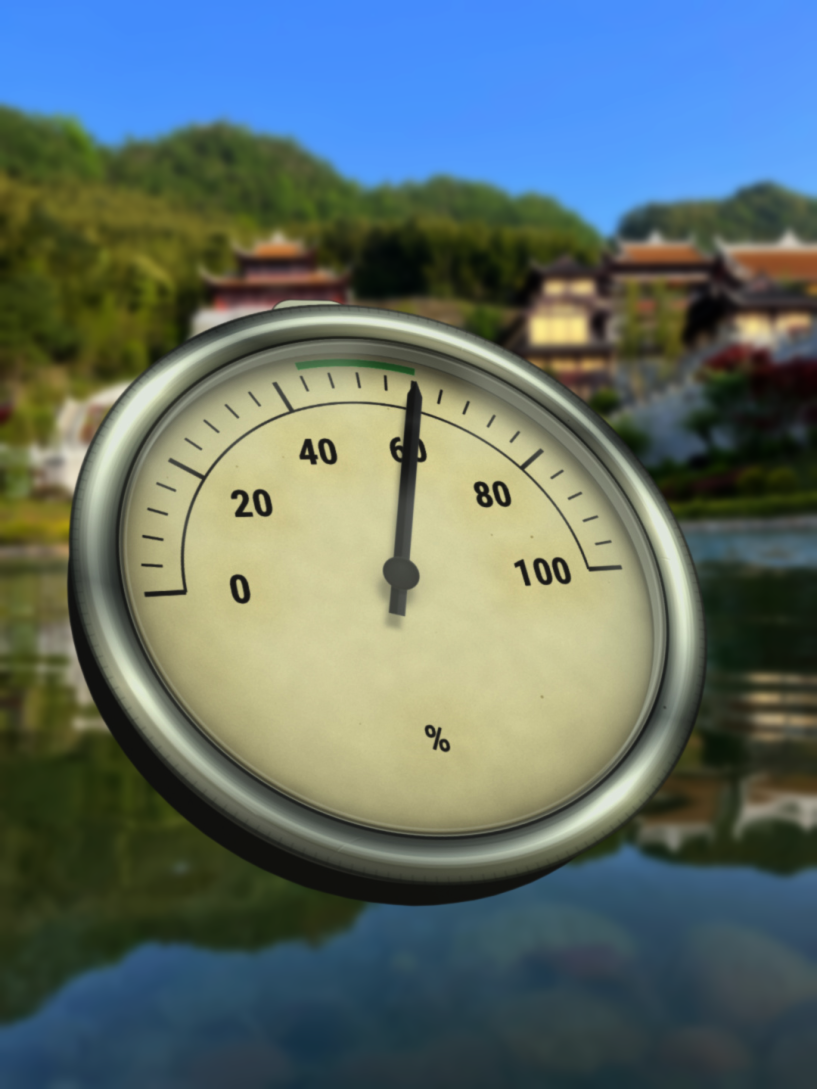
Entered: 60 %
